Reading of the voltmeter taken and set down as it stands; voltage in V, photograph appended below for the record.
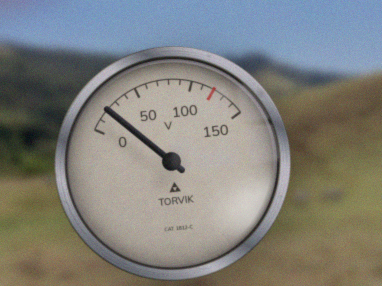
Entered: 20 V
